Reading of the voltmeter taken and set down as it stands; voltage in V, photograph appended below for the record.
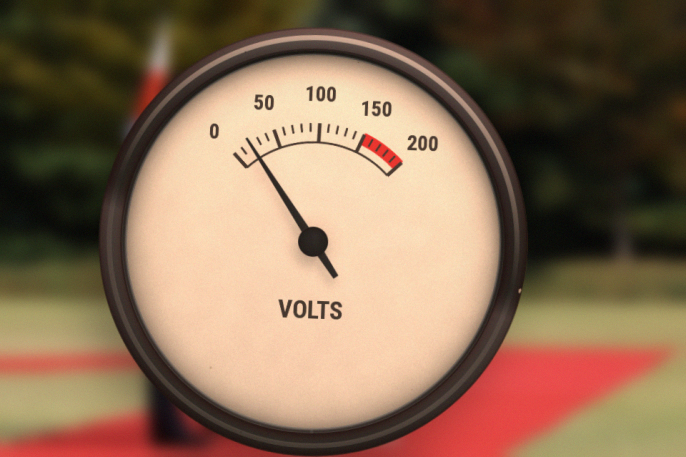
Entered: 20 V
